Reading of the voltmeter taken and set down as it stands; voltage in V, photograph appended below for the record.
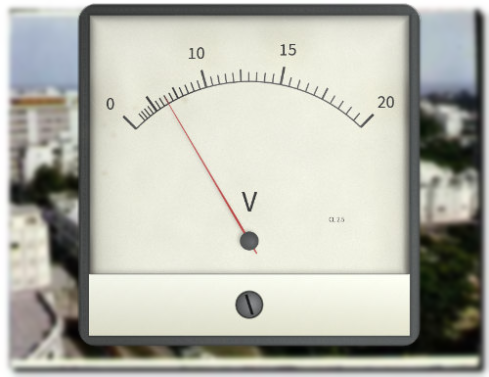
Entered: 6.5 V
